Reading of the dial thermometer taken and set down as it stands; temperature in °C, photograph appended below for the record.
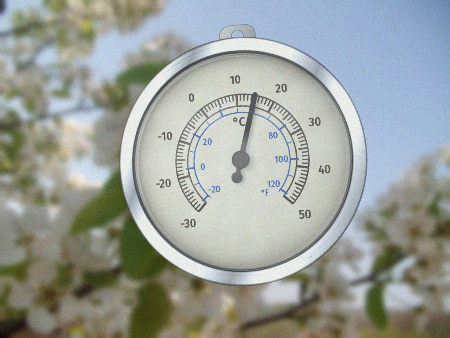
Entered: 15 °C
